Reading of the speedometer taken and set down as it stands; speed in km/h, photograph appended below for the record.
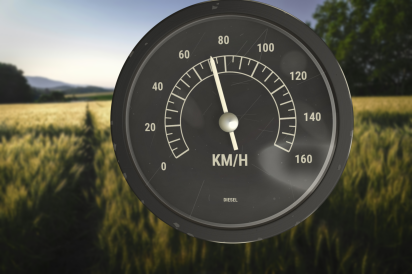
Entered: 72.5 km/h
